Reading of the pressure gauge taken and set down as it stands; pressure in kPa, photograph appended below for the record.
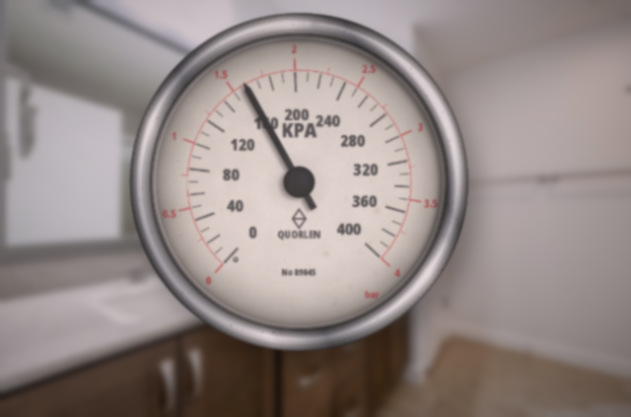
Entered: 160 kPa
